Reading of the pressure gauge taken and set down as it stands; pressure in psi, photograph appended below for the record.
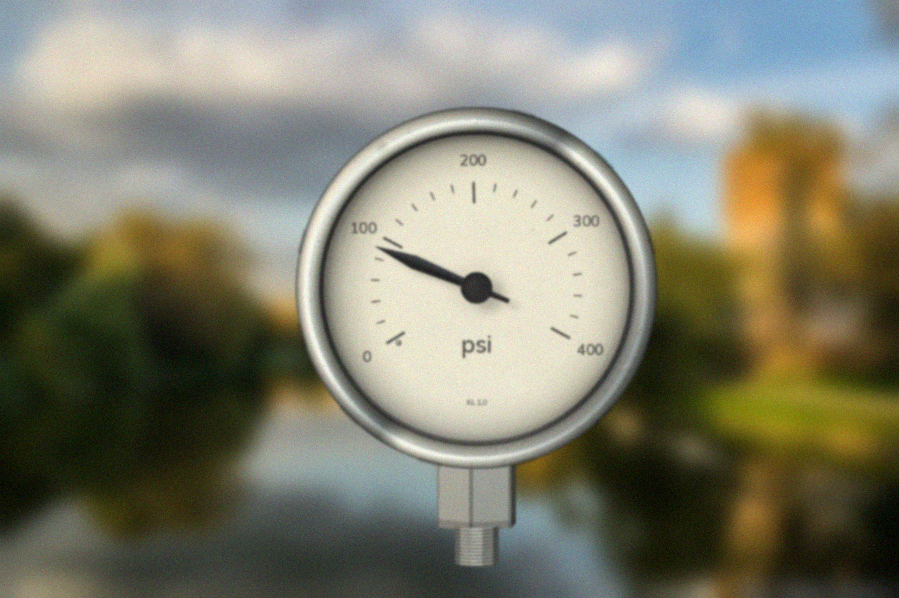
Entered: 90 psi
